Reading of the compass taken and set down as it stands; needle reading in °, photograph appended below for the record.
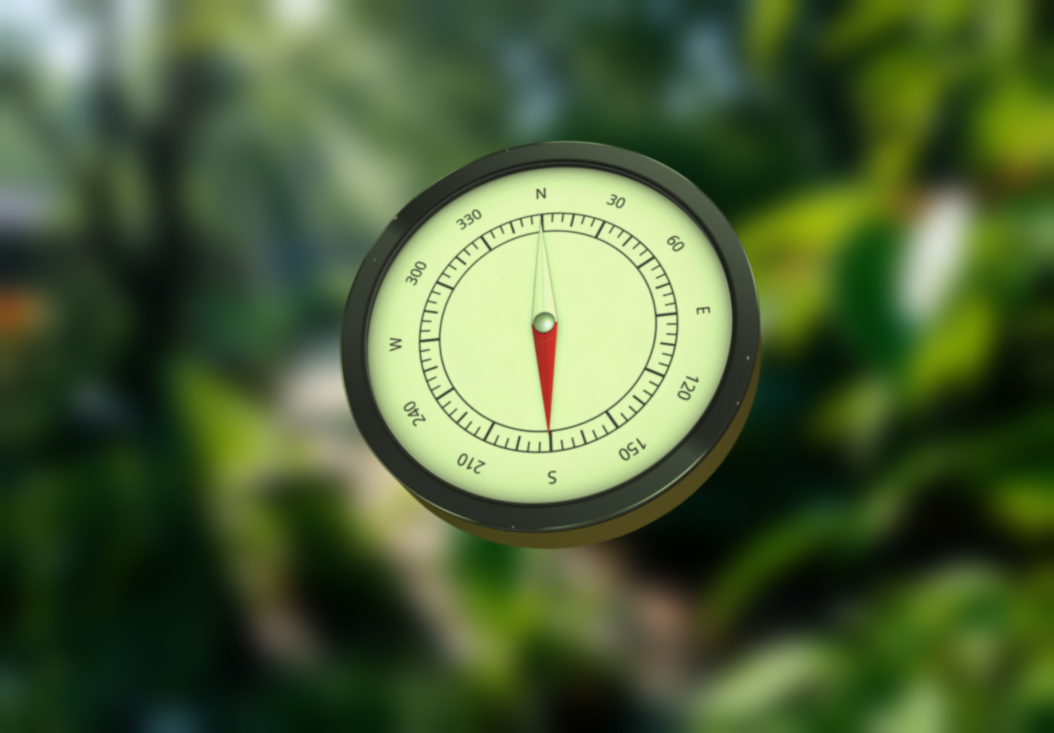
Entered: 180 °
